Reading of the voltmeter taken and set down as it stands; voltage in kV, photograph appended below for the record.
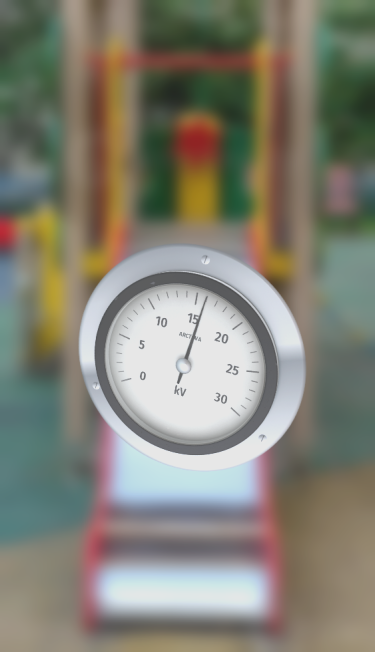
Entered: 16 kV
